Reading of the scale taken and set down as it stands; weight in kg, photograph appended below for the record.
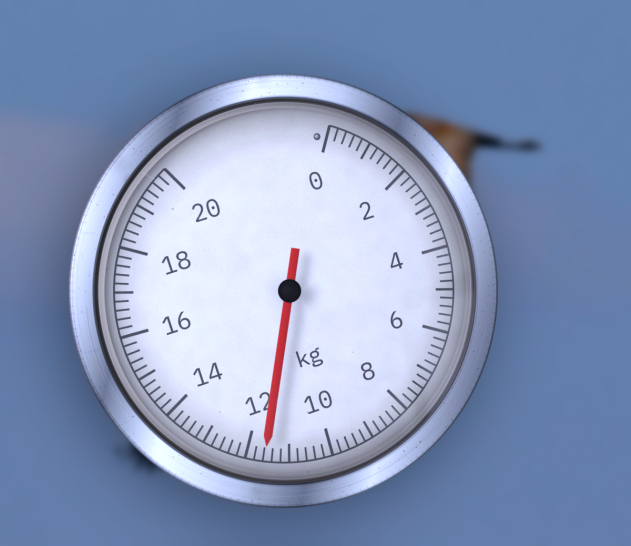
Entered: 11.6 kg
